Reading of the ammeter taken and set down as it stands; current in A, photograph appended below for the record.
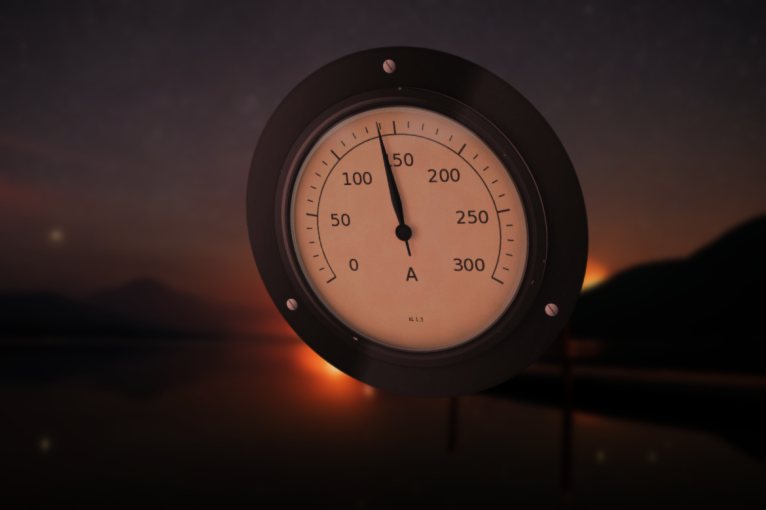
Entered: 140 A
